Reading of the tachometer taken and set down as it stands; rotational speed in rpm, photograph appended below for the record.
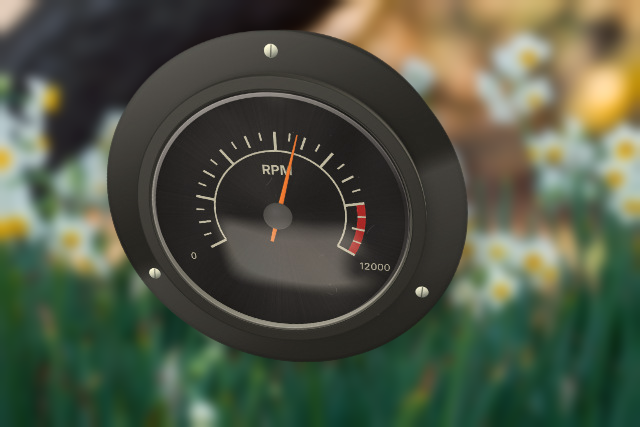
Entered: 6750 rpm
